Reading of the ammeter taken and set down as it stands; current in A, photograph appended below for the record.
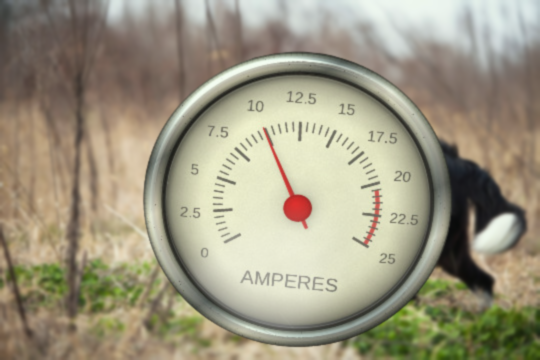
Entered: 10 A
